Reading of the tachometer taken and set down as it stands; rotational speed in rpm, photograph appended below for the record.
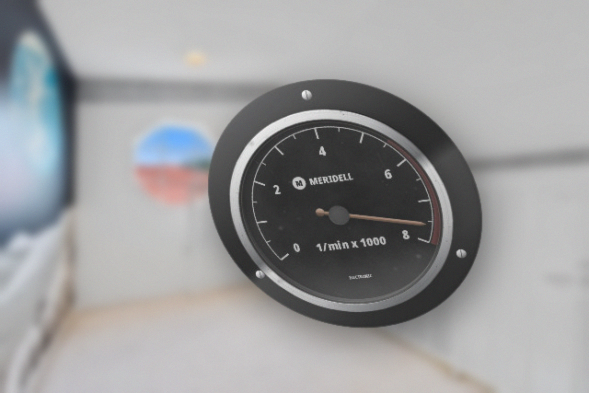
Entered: 7500 rpm
